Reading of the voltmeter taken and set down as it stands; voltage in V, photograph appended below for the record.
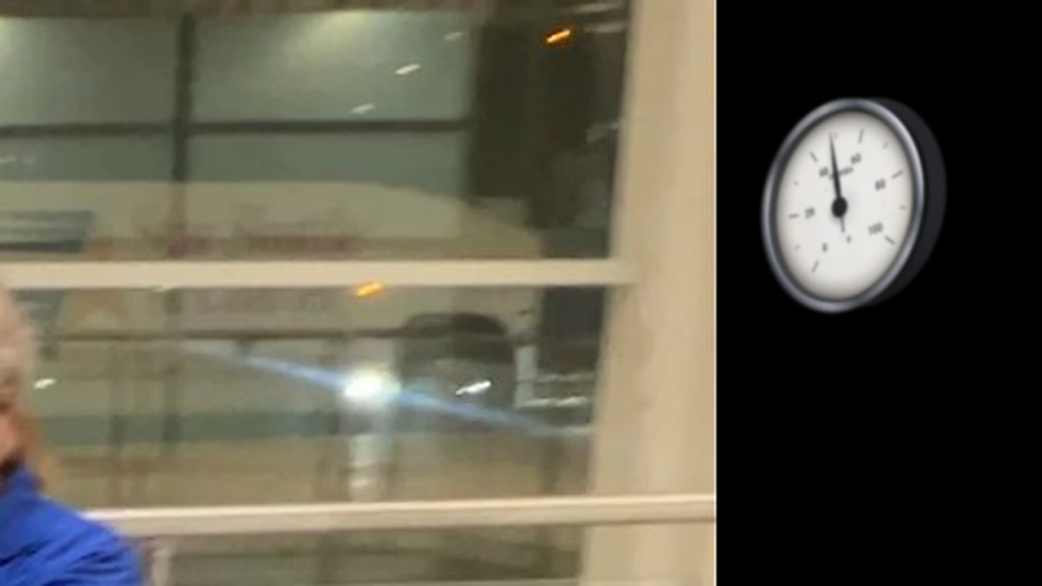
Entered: 50 V
